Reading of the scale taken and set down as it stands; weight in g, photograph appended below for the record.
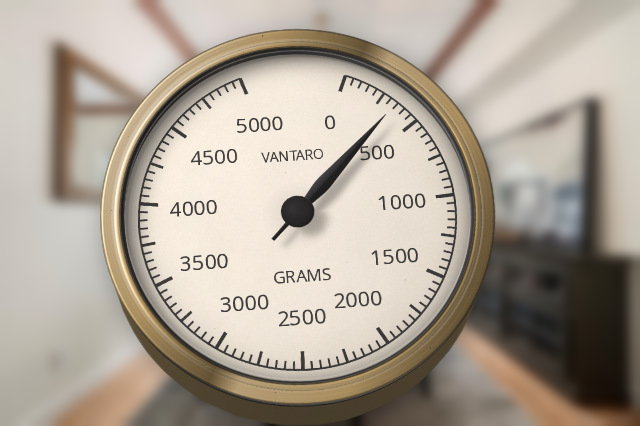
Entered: 350 g
